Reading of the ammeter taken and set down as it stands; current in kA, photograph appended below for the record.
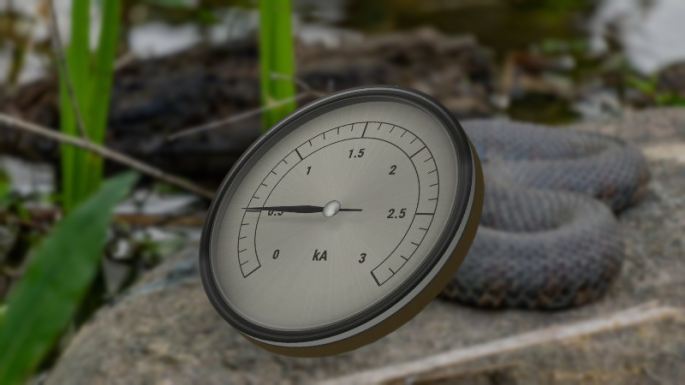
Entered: 0.5 kA
